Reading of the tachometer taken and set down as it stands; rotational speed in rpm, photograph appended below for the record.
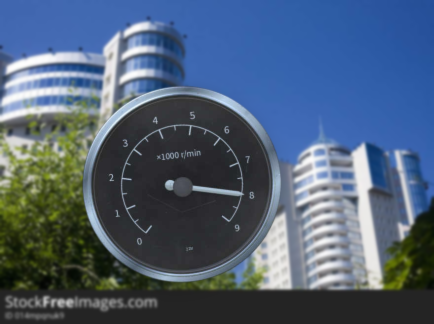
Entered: 8000 rpm
